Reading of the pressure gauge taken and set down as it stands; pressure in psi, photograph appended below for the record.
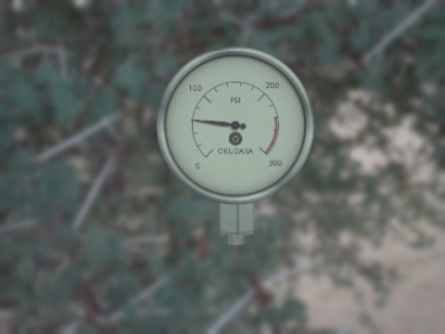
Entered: 60 psi
